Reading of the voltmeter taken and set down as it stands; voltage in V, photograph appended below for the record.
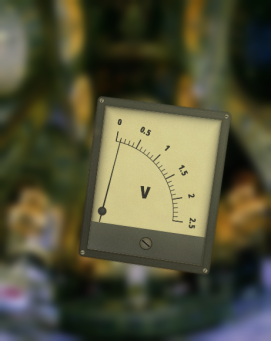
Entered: 0.1 V
